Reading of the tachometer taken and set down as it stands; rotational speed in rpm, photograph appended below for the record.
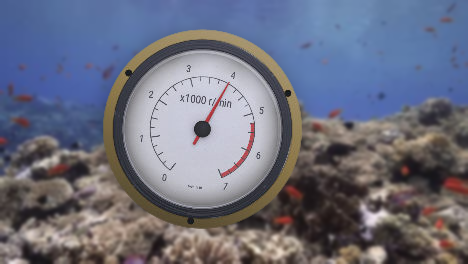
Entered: 4000 rpm
